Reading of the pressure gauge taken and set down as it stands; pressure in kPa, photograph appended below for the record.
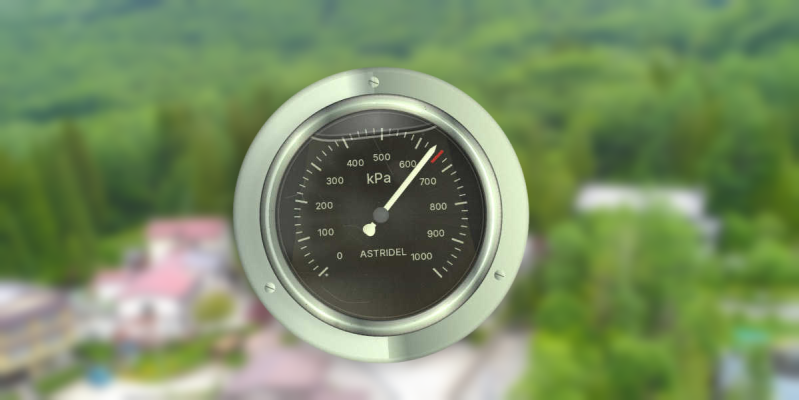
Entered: 640 kPa
